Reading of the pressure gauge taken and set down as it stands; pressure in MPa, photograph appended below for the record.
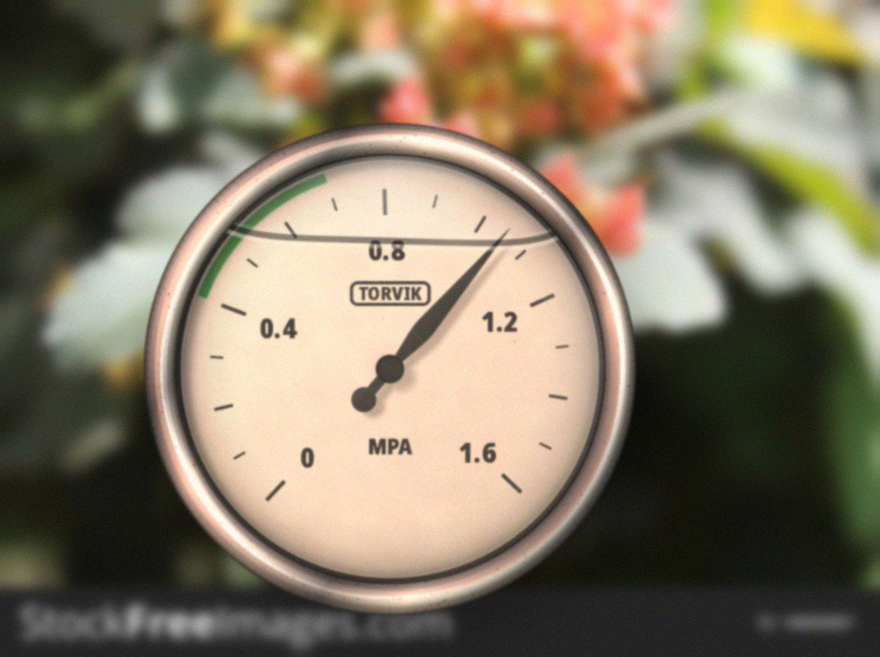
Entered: 1.05 MPa
